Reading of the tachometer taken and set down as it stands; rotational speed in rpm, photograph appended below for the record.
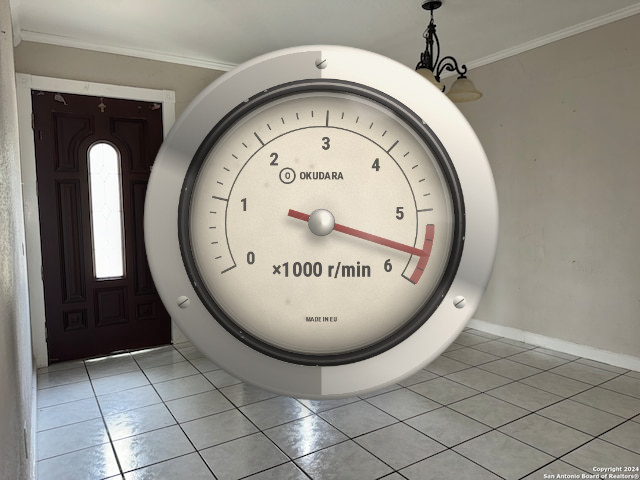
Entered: 5600 rpm
